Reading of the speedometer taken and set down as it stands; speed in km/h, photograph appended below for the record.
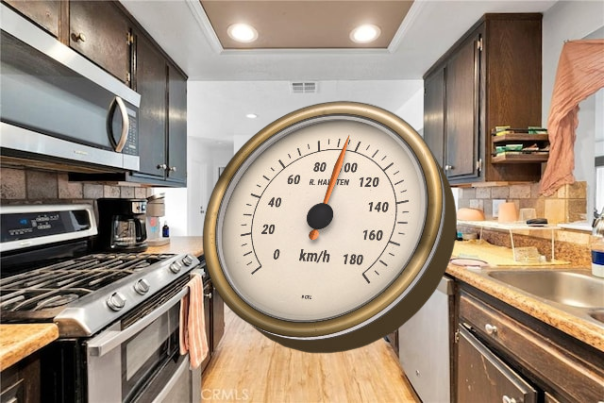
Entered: 95 km/h
